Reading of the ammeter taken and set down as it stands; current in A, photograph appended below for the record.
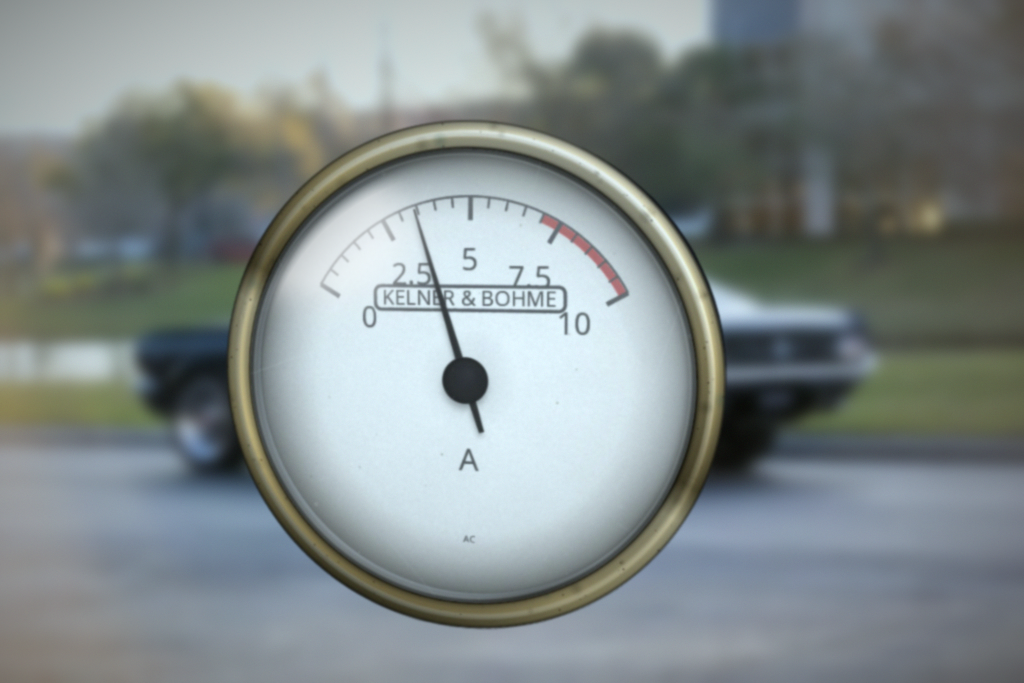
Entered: 3.5 A
